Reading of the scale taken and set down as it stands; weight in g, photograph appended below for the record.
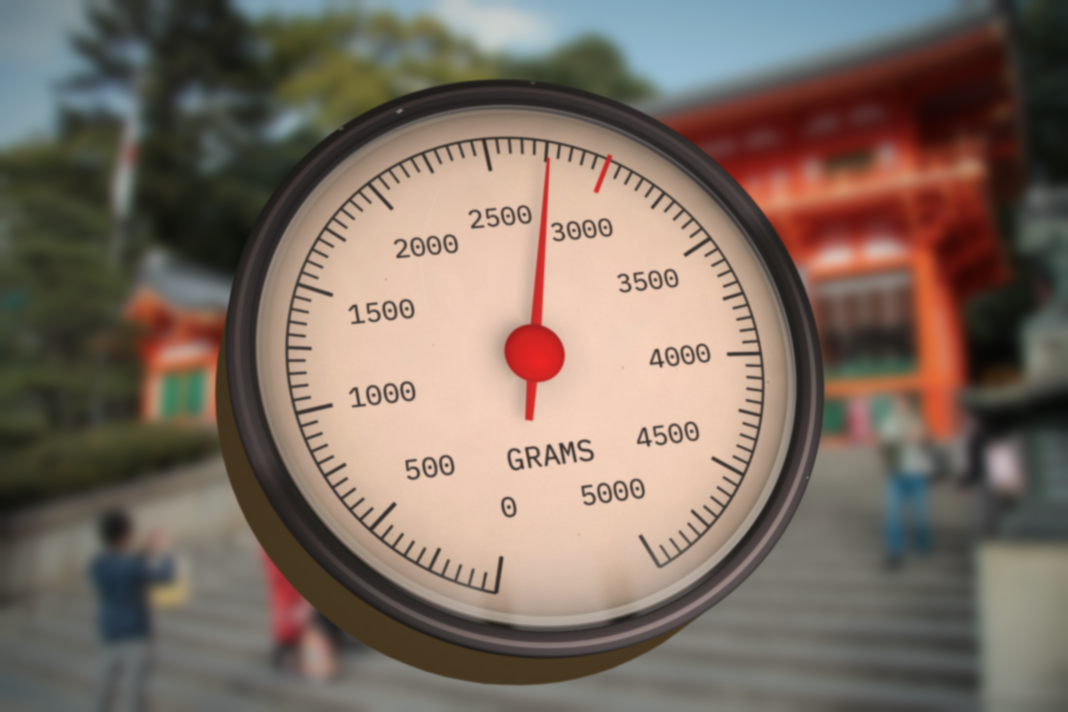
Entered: 2750 g
